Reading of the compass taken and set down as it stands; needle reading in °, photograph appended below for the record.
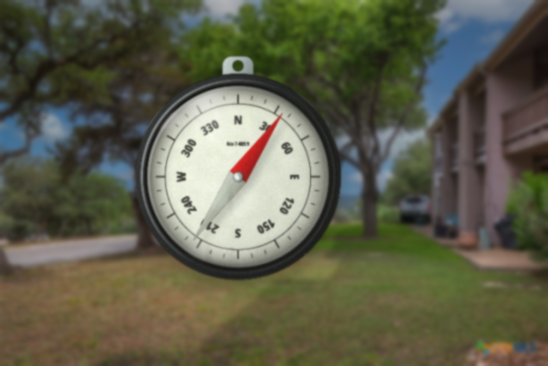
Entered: 35 °
